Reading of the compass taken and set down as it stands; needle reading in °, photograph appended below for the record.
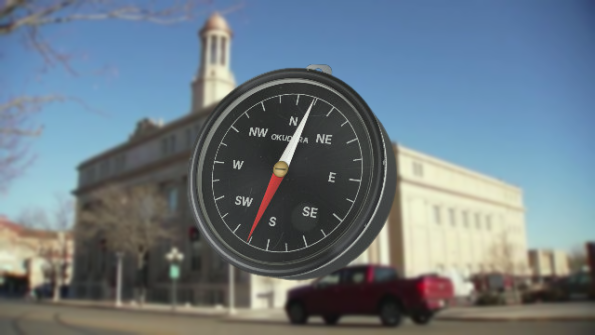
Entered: 195 °
